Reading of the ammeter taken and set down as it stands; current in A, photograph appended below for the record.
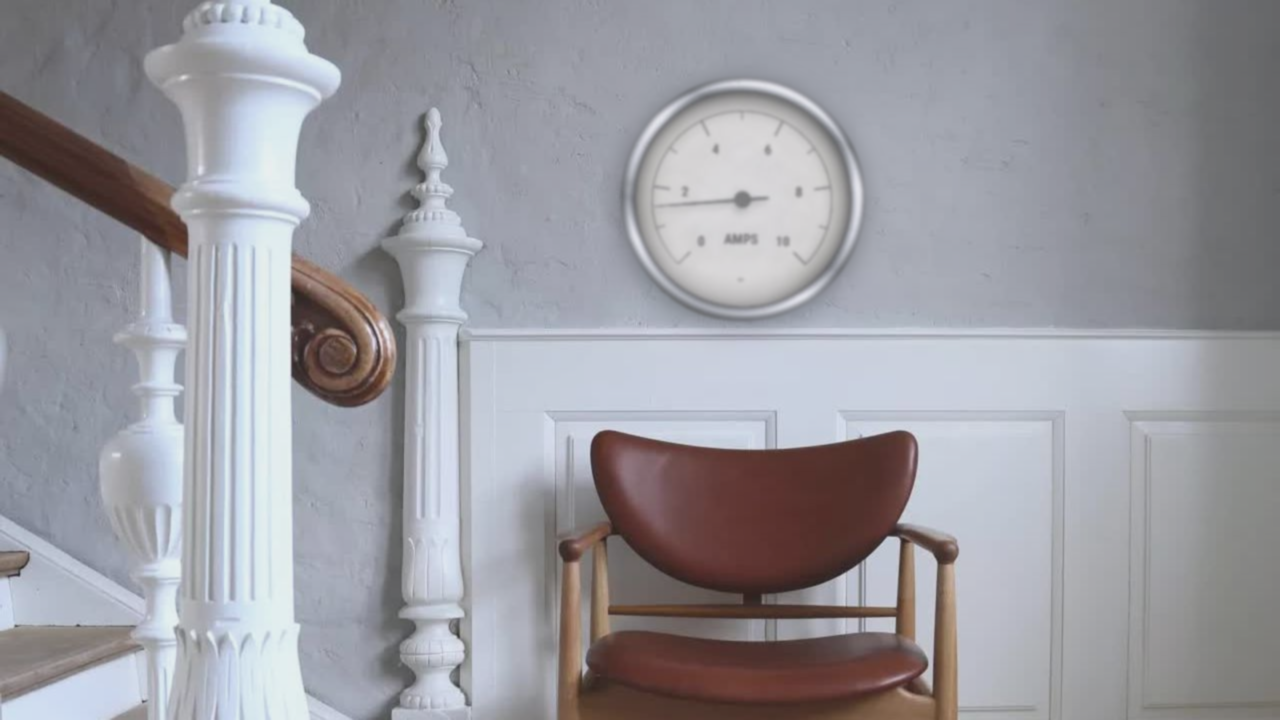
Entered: 1.5 A
